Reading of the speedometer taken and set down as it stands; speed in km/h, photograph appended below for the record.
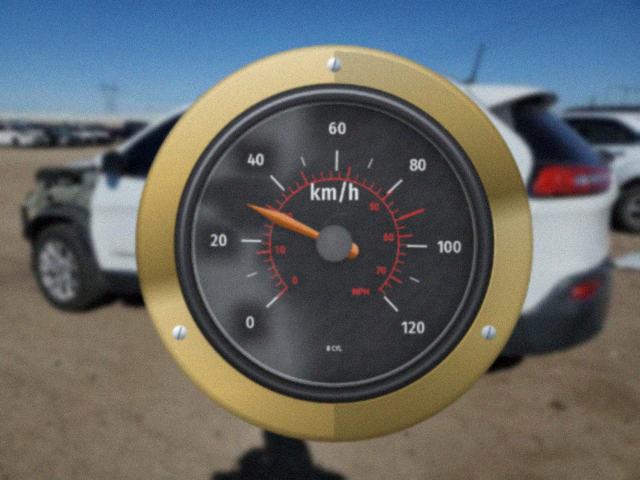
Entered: 30 km/h
